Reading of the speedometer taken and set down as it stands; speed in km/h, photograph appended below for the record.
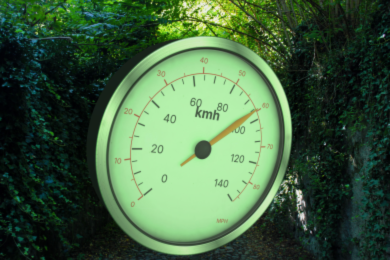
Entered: 95 km/h
